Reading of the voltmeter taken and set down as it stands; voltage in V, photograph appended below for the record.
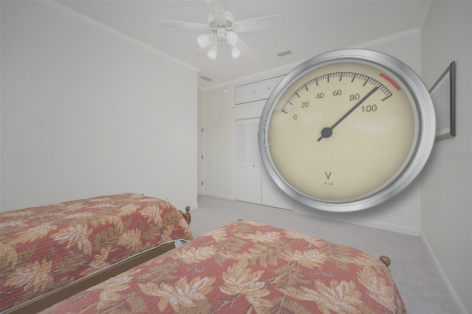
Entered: 90 V
